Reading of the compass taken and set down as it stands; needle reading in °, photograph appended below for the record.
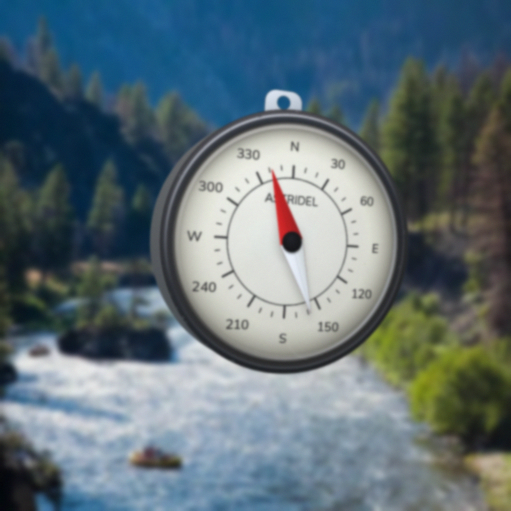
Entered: 340 °
